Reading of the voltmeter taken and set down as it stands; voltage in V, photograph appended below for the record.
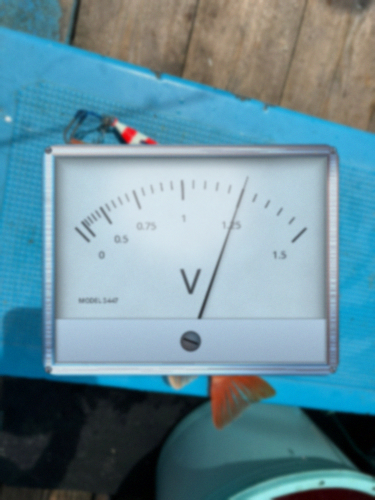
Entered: 1.25 V
